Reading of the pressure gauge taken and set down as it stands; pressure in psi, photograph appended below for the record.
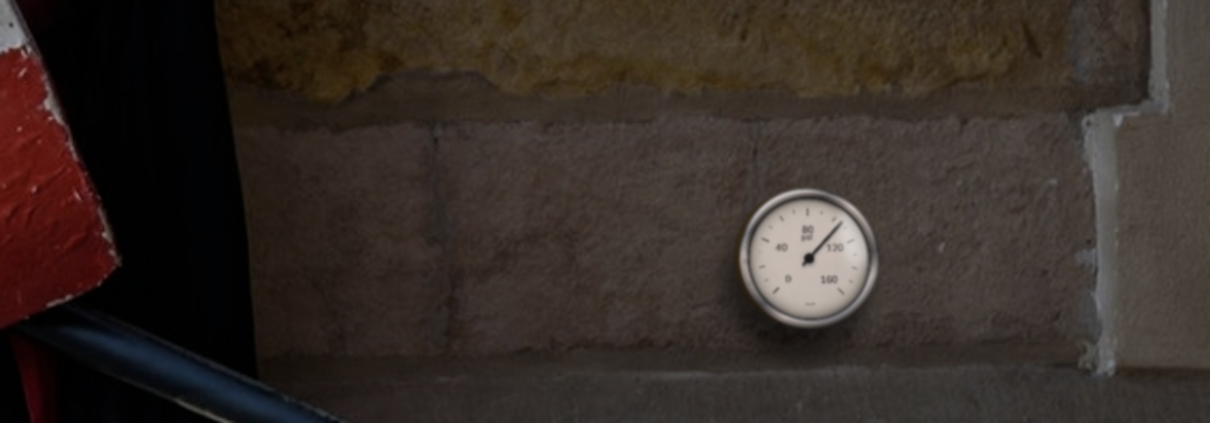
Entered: 105 psi
